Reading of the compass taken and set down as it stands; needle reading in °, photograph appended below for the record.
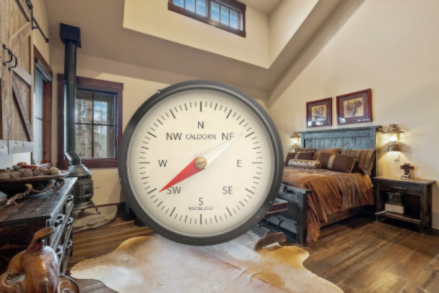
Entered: 235 °
